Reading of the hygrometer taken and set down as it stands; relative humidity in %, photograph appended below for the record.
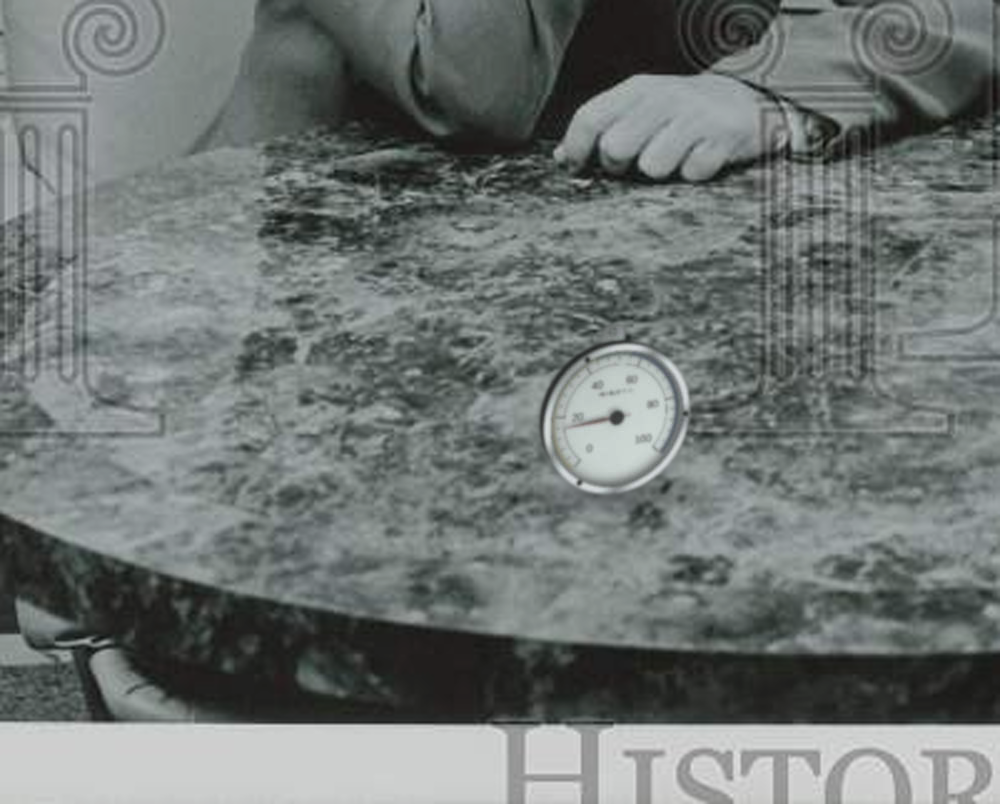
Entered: 16 %
